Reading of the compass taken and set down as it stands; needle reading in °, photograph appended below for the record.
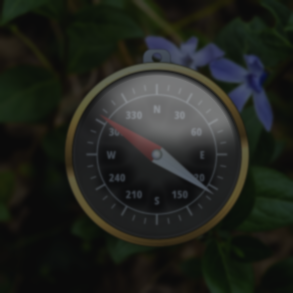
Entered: 305 °
